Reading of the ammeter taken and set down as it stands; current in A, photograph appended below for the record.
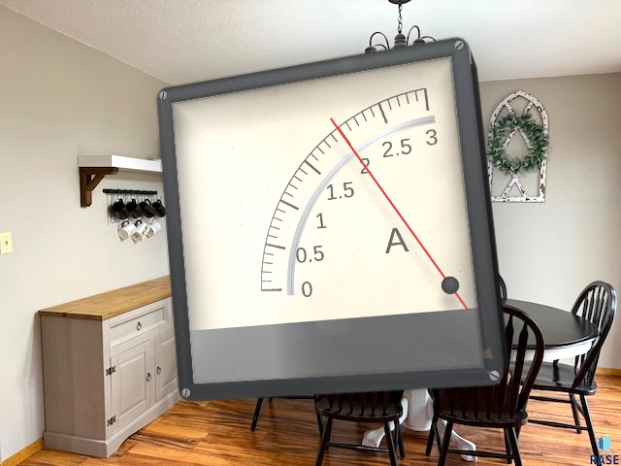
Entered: 2 A
